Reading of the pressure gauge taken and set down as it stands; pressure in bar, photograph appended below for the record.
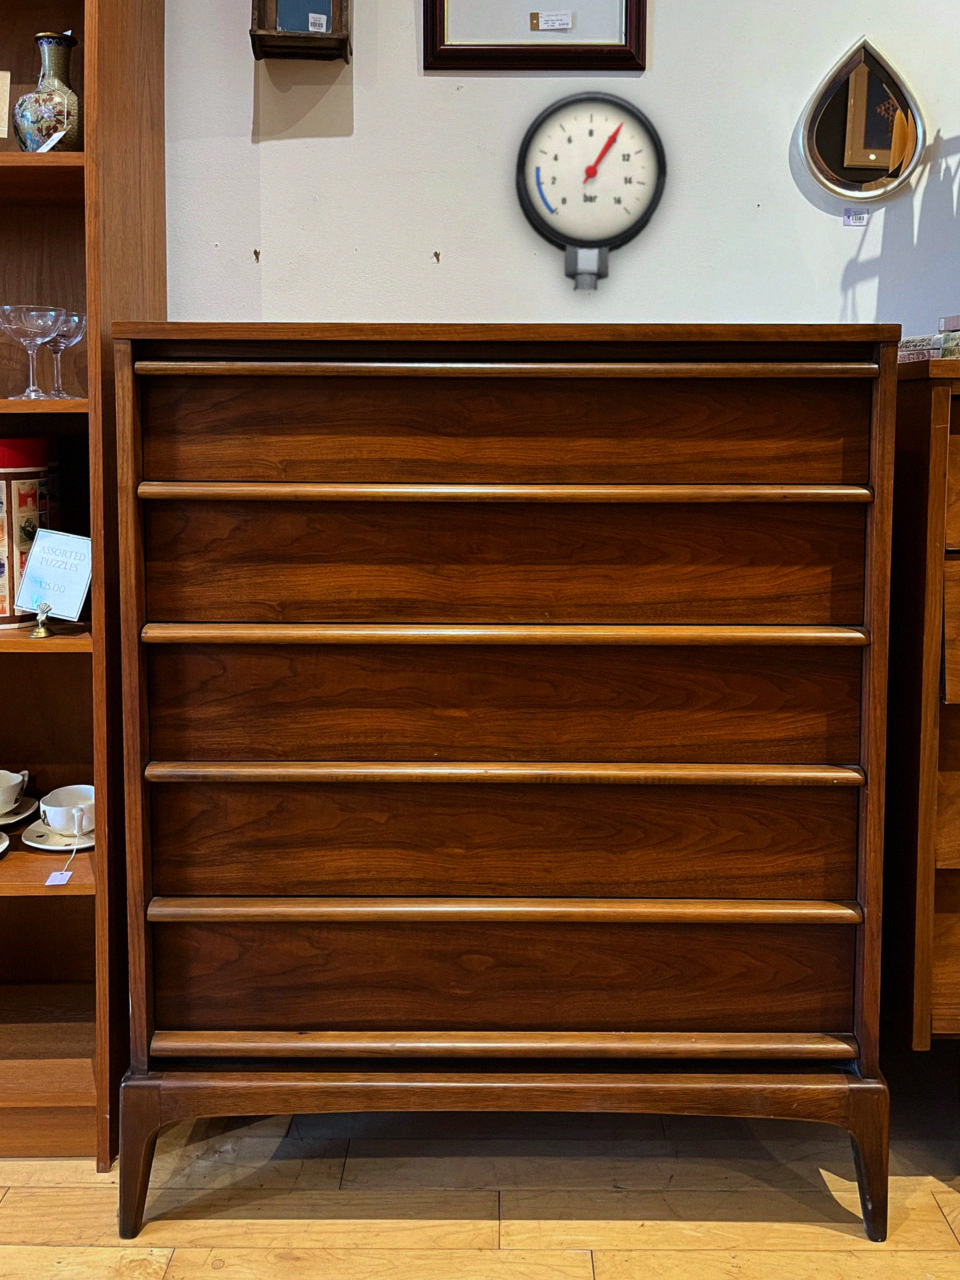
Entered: 10 bar
